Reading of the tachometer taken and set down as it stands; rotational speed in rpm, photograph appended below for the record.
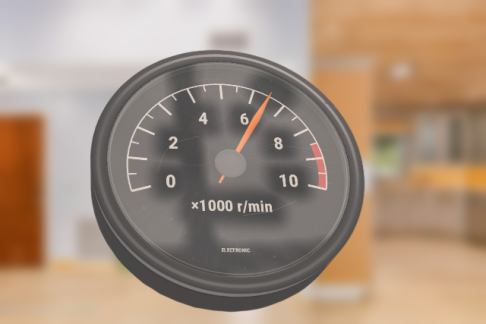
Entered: 6500 rpm
